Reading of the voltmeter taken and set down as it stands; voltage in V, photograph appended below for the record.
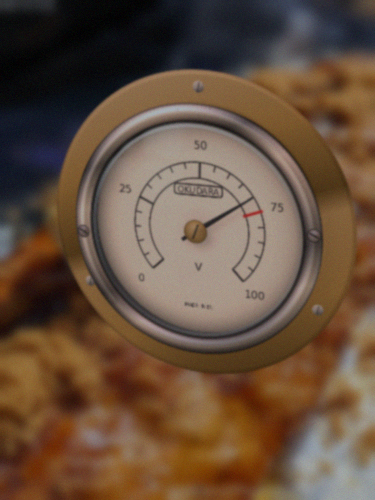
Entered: 70 V
